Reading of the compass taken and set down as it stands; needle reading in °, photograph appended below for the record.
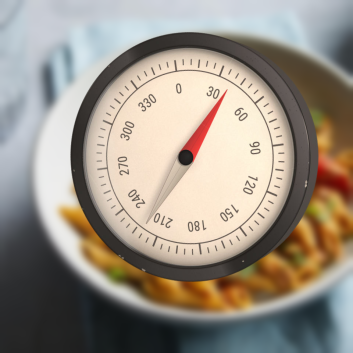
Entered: 40 °
